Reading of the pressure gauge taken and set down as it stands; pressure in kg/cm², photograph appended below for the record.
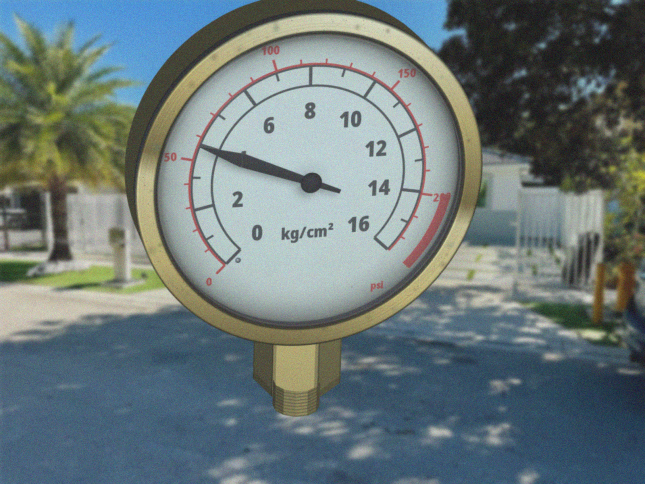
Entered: 4 kg/cm²
